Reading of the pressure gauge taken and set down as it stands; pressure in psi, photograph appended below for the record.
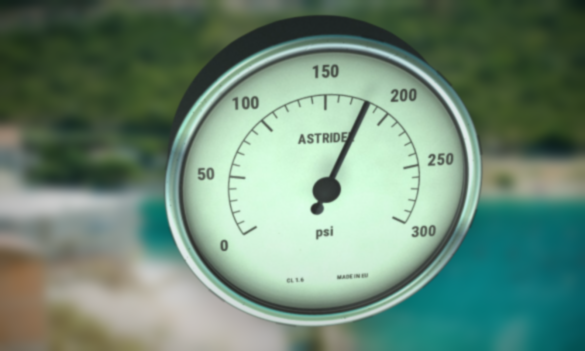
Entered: 180 psi
